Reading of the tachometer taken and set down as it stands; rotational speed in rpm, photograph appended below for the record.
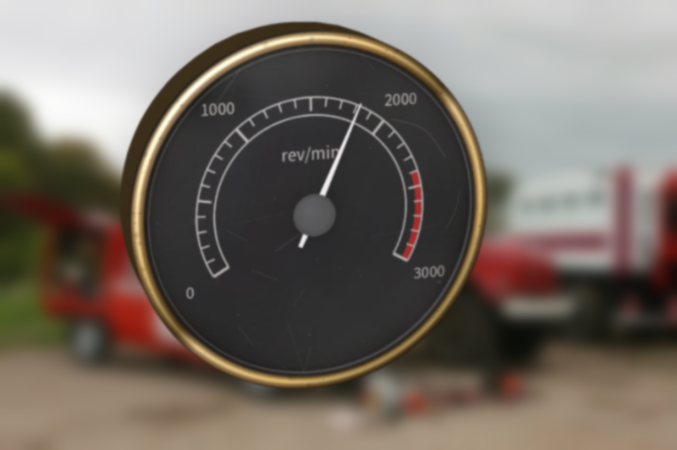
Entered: 1800 rpm
